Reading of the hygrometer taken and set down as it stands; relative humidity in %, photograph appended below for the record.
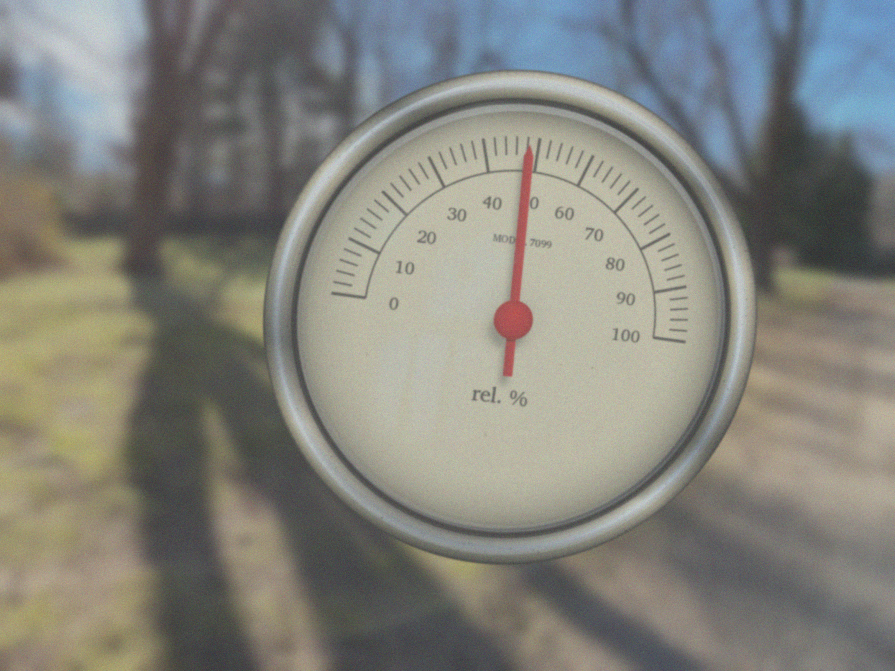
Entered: 48 %
